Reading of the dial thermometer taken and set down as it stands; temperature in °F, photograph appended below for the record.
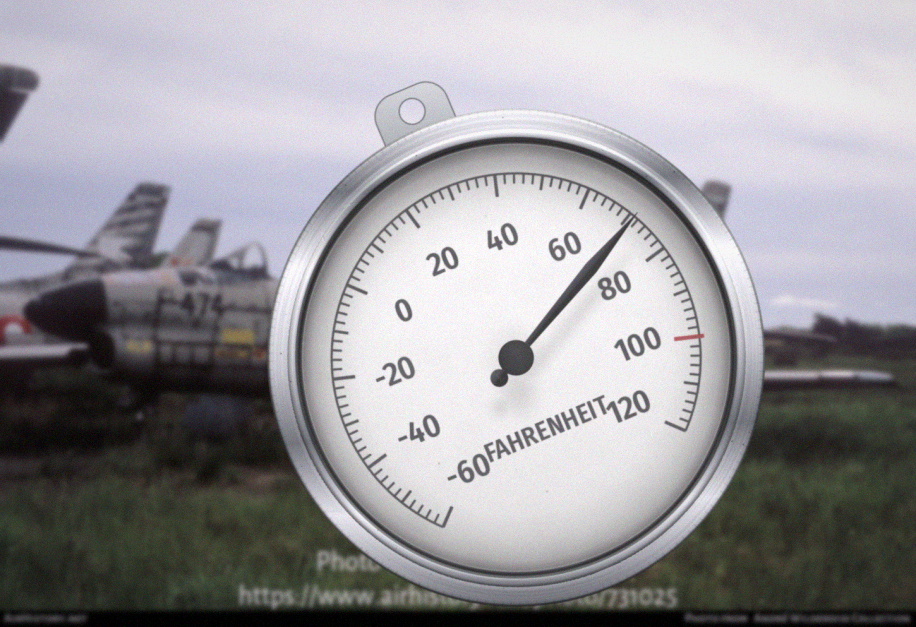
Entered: 71 °F
